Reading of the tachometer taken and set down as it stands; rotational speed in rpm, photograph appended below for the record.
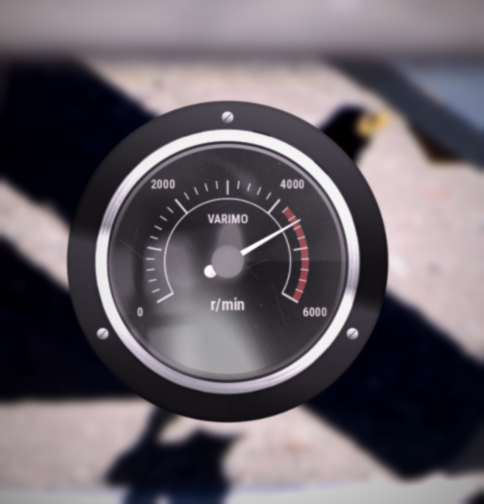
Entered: 4500 rpm
